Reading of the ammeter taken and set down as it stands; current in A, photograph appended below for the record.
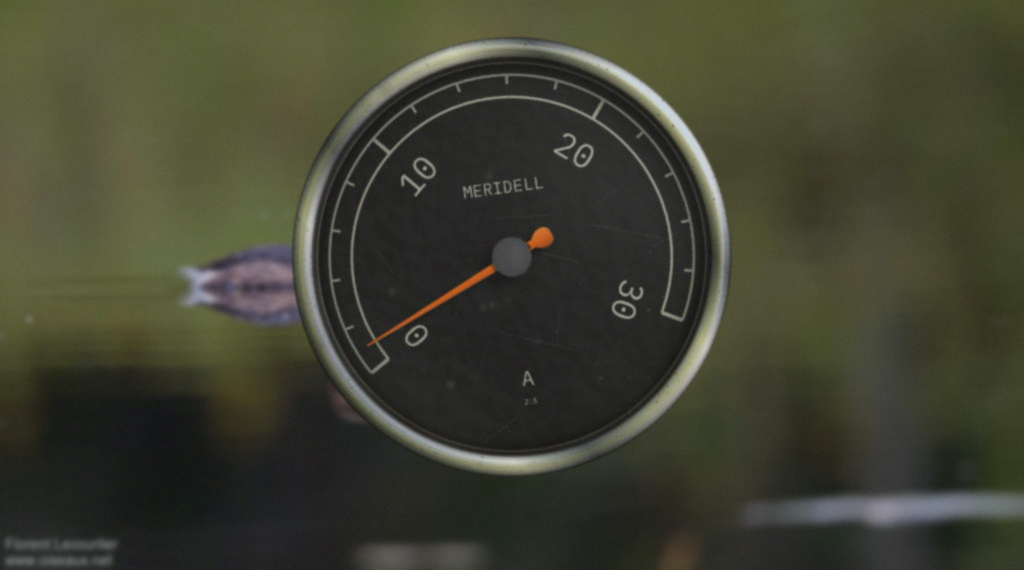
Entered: 1 A
